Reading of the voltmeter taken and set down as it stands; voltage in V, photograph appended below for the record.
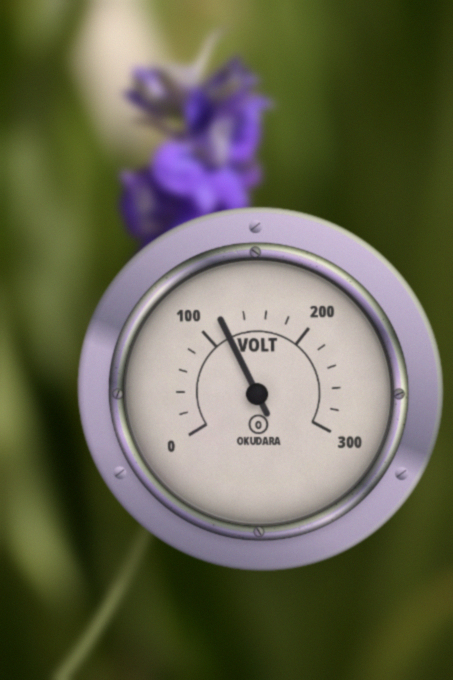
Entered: 120 V
